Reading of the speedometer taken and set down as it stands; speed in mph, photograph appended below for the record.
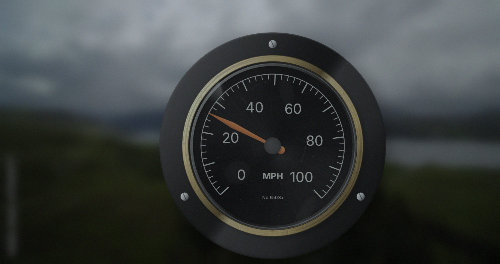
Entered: 26 mph
